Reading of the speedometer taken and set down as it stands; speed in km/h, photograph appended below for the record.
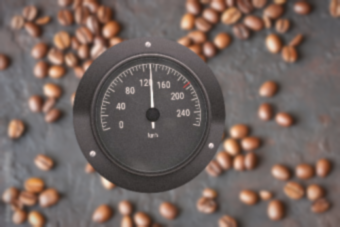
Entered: 130 km/h
